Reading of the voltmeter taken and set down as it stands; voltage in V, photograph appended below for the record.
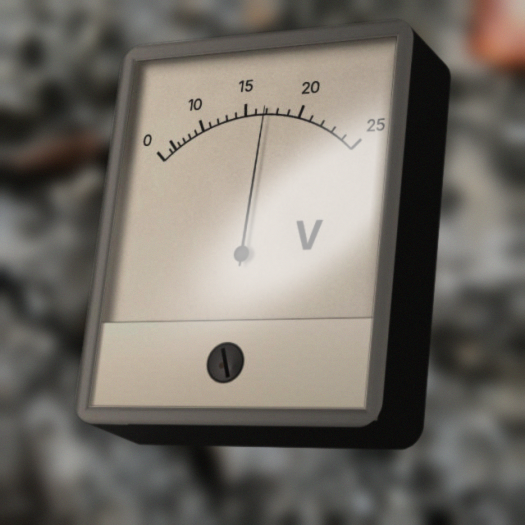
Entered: 17 V
